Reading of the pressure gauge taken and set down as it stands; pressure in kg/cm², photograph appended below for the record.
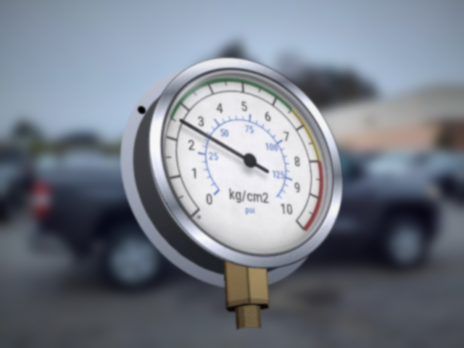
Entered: 2.5 kg/cm²
